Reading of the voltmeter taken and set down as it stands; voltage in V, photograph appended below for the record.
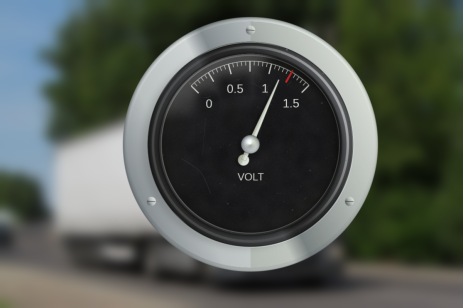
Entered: 1.15 V
